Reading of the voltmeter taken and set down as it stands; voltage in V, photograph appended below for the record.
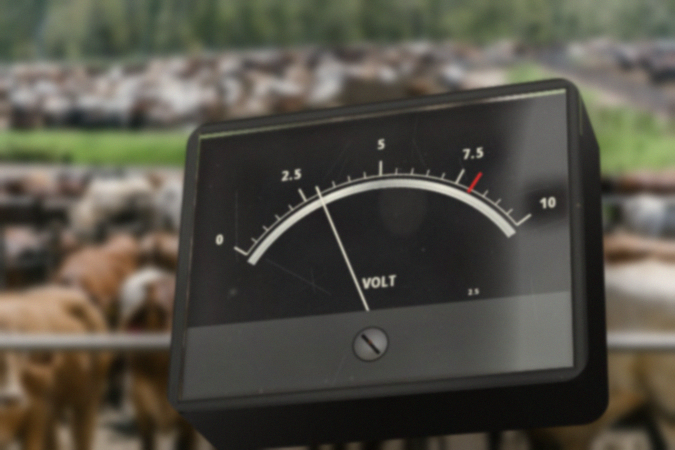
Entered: 3 V
